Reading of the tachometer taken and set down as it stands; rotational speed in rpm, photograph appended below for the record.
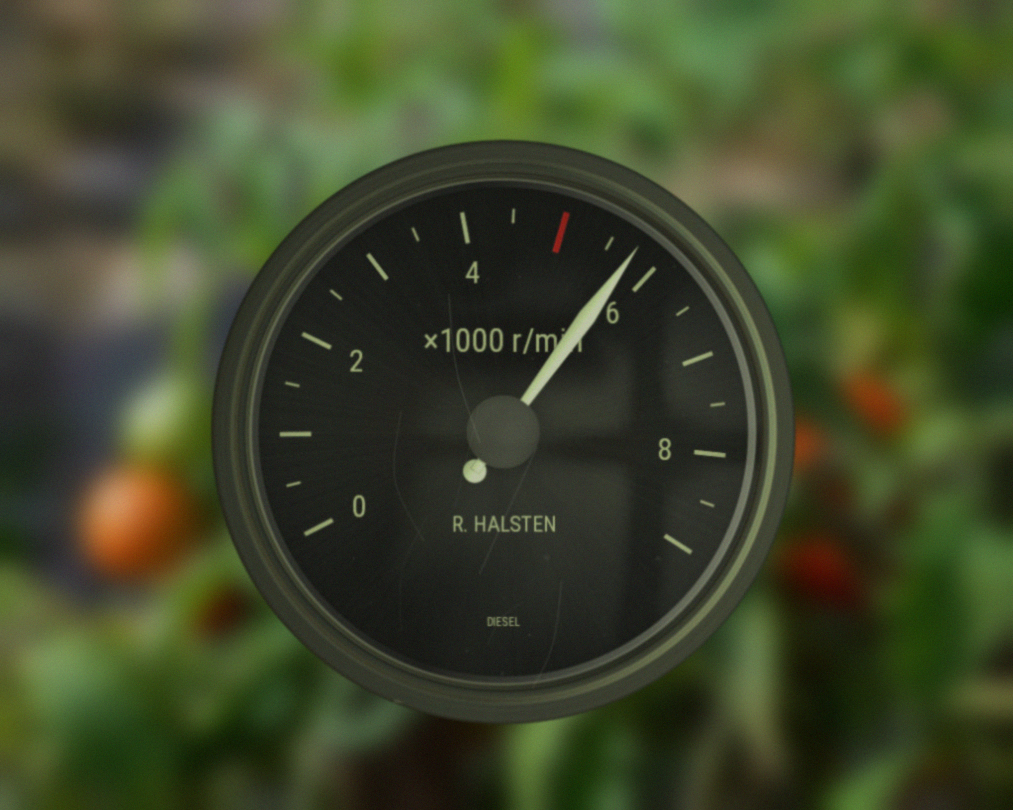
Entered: 5750 rpm
